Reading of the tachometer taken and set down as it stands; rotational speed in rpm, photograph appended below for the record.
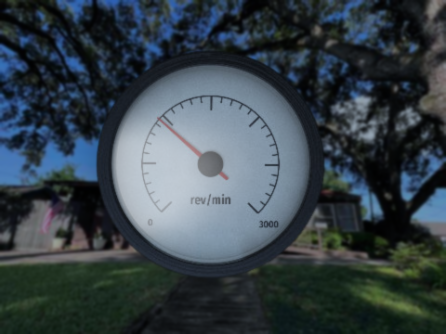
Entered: 950 rpm
